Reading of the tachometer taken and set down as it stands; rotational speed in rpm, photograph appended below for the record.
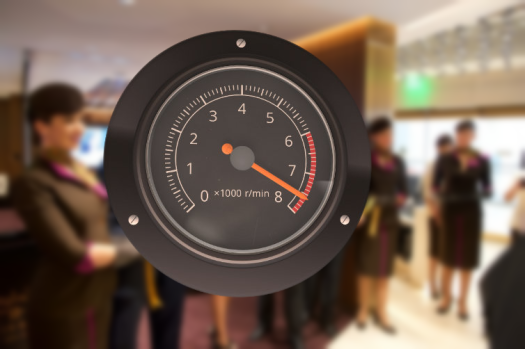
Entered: 7600 rpm
